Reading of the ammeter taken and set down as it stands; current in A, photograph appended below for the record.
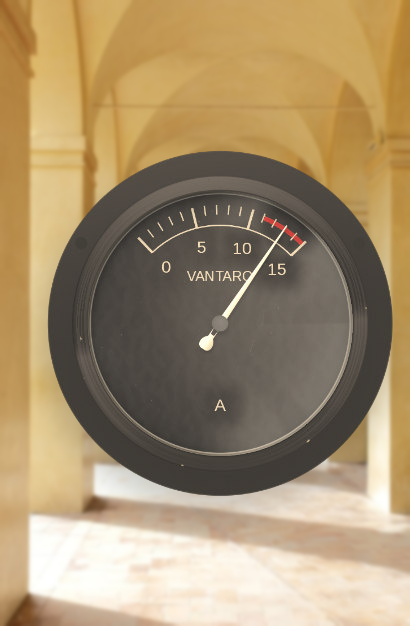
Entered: 13 A
